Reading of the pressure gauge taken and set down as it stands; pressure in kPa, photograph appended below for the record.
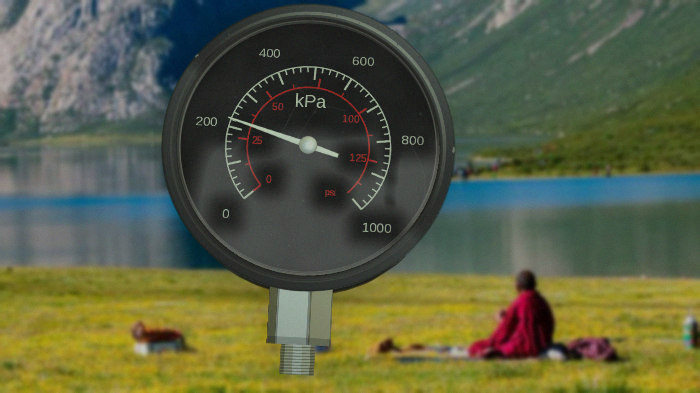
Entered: 220 kPa
